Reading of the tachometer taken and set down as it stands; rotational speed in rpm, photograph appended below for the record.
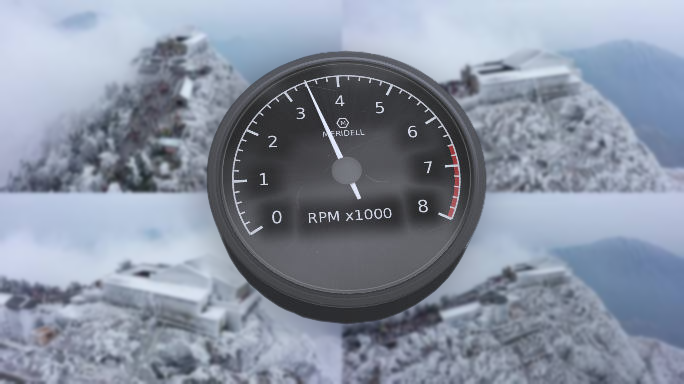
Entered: 3400 rpm
